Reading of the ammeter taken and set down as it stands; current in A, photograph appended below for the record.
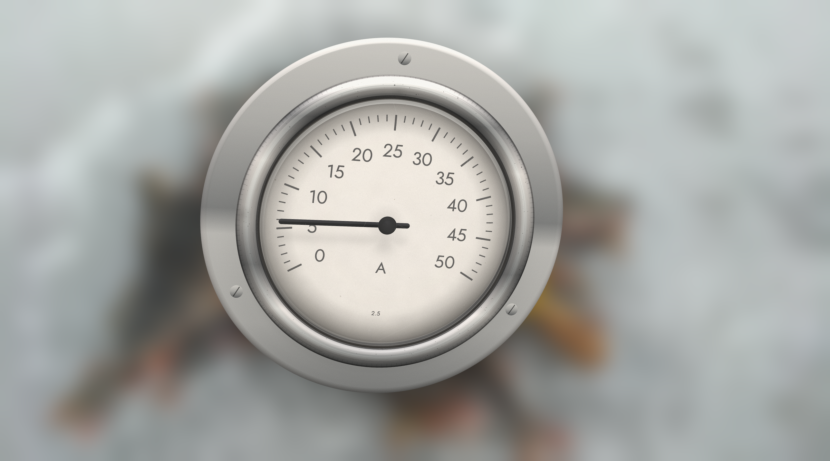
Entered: 6 A
